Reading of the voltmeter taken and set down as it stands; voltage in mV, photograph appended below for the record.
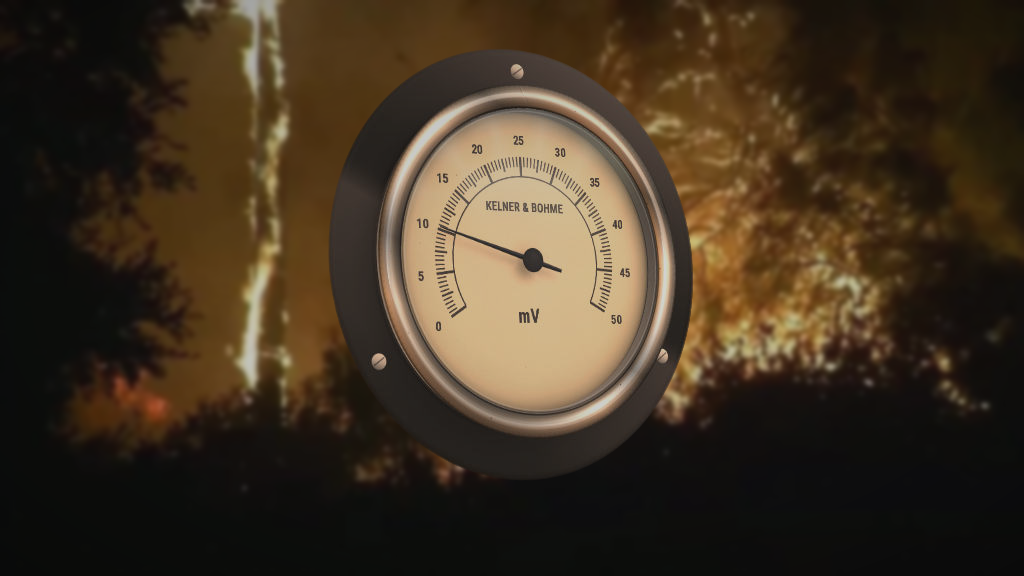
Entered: 10 mV
